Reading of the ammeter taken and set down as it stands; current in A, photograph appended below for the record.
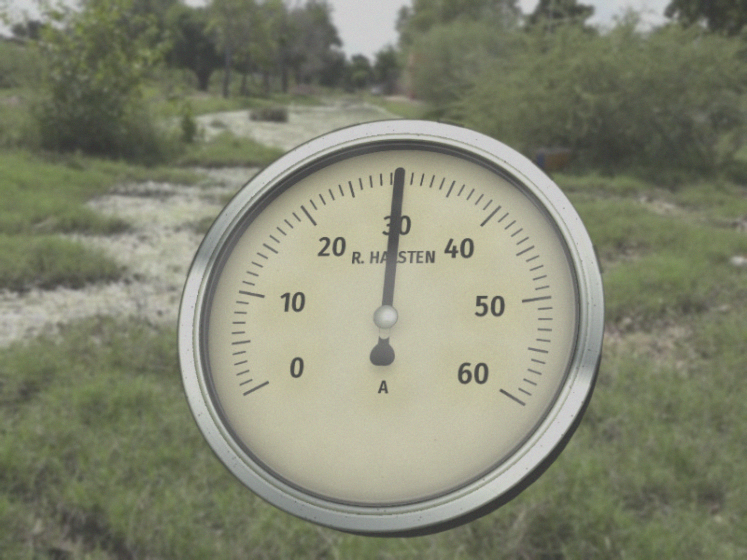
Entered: 30 A
